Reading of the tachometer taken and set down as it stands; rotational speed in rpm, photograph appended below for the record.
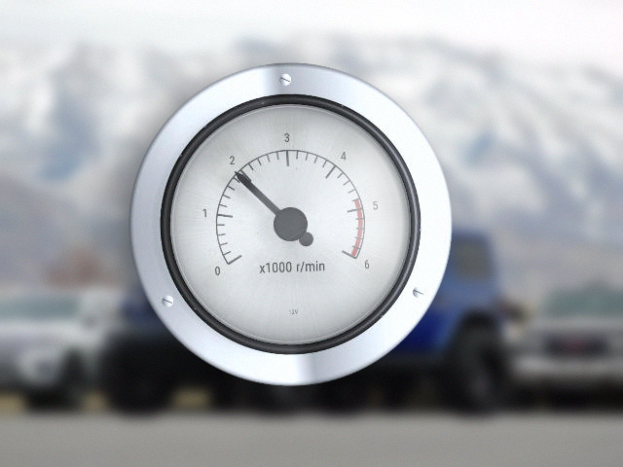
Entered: 1900 rpm
